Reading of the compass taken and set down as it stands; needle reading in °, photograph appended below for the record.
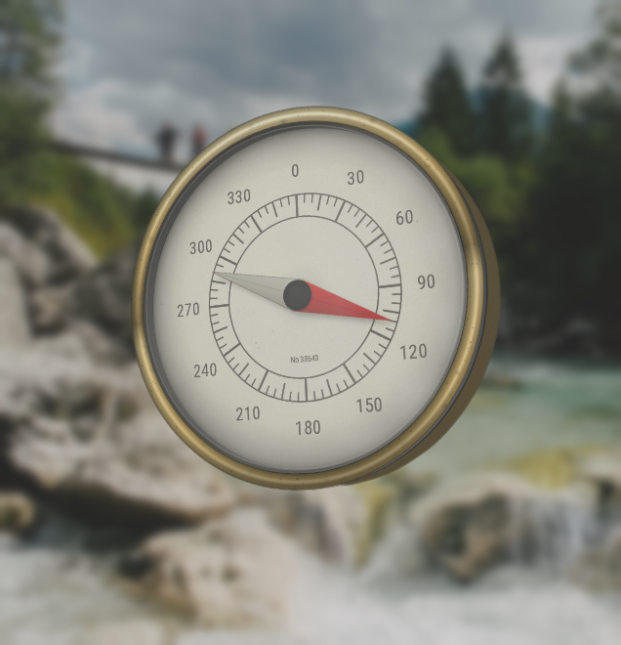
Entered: 110 °
